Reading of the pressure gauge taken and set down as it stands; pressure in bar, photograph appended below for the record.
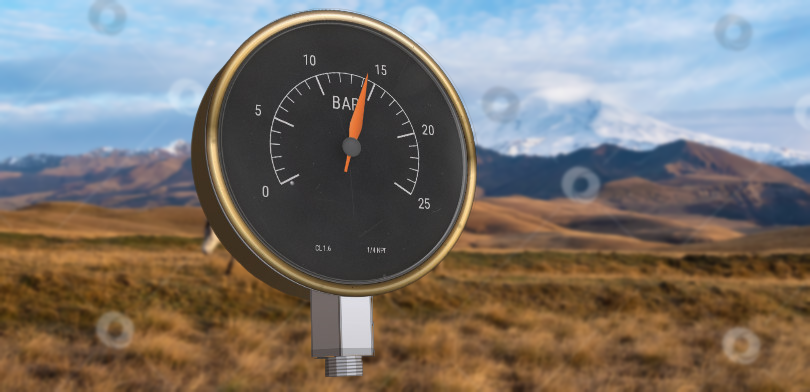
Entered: 14 bar
